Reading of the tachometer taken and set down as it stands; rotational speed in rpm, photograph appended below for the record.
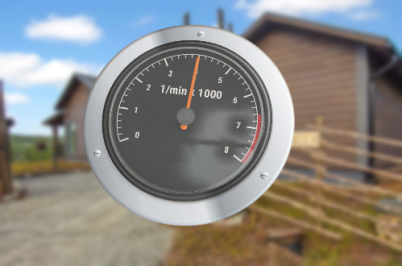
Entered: 4000 rpm
